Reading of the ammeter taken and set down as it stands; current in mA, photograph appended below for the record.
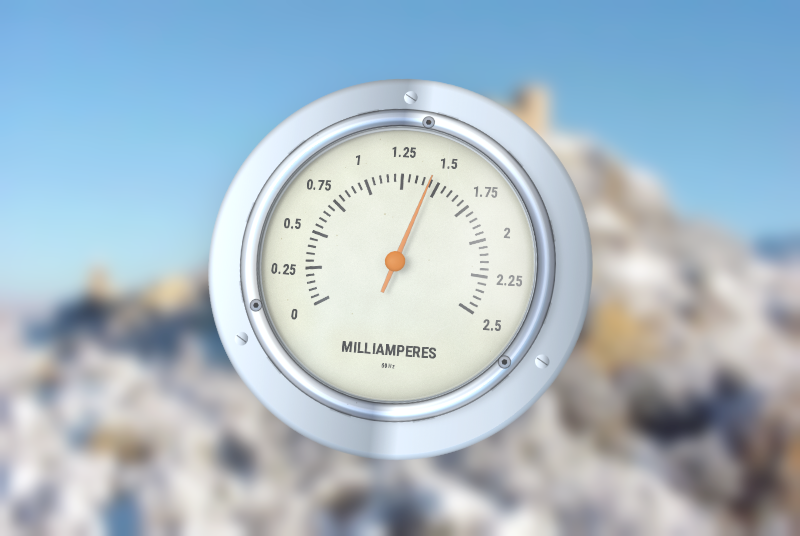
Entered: 1.45 mA
